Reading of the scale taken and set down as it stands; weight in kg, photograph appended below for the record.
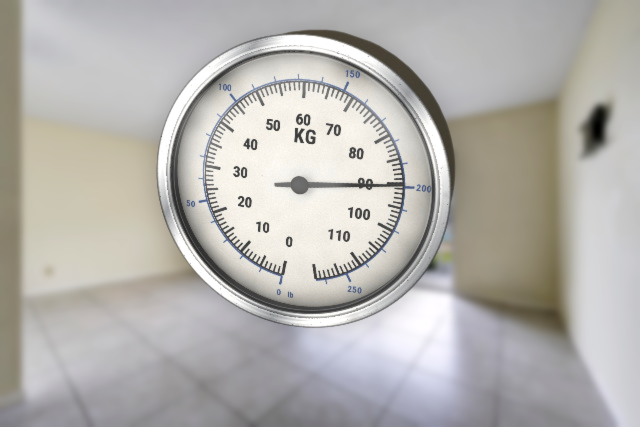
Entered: 90 kg
